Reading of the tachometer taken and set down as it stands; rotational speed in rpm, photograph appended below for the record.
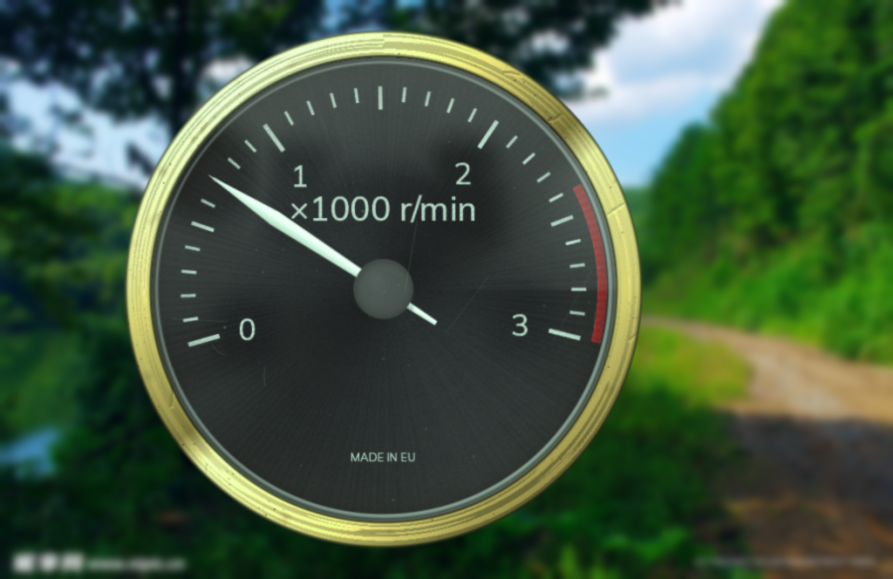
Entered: 700 rpm
